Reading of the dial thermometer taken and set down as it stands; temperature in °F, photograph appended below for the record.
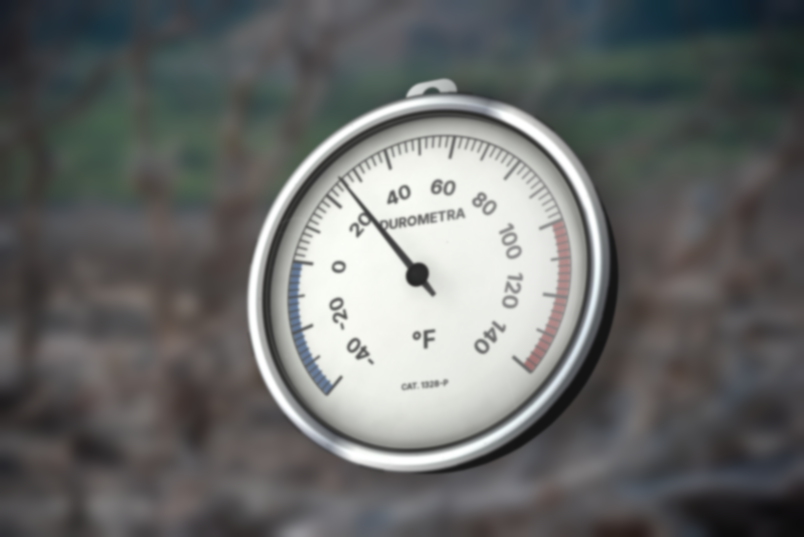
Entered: 26 °F
